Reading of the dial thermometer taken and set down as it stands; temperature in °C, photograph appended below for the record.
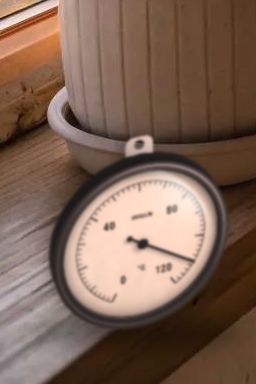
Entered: 110 °C
